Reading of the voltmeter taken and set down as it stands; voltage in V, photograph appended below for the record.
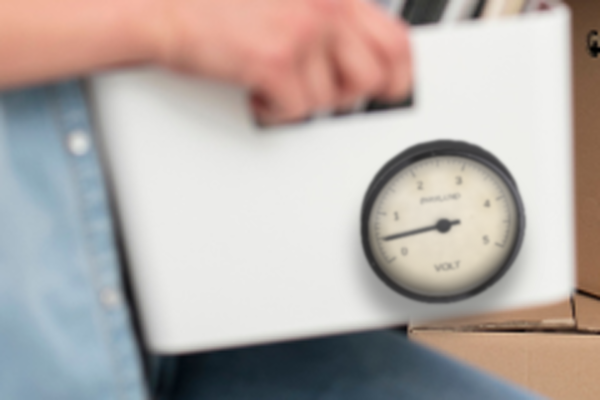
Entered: 0.5 V
